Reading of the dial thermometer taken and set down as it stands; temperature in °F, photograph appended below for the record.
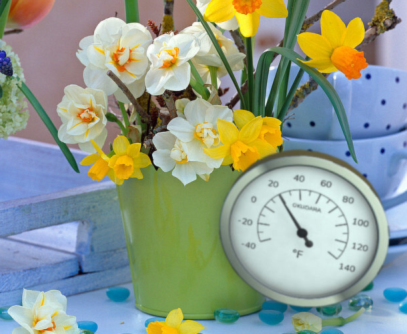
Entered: 20 °F
